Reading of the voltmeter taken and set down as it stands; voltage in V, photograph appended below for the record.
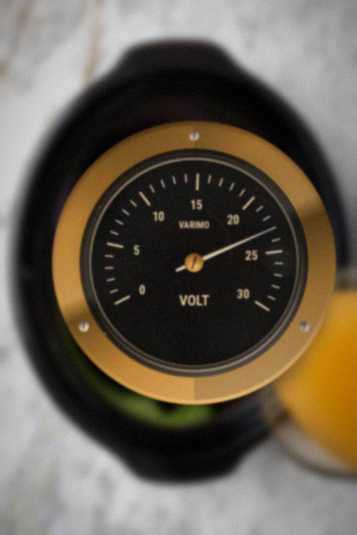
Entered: 23 V
